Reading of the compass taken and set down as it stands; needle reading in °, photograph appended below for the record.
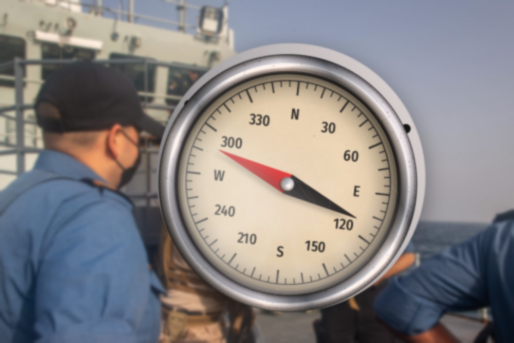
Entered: 290 °
